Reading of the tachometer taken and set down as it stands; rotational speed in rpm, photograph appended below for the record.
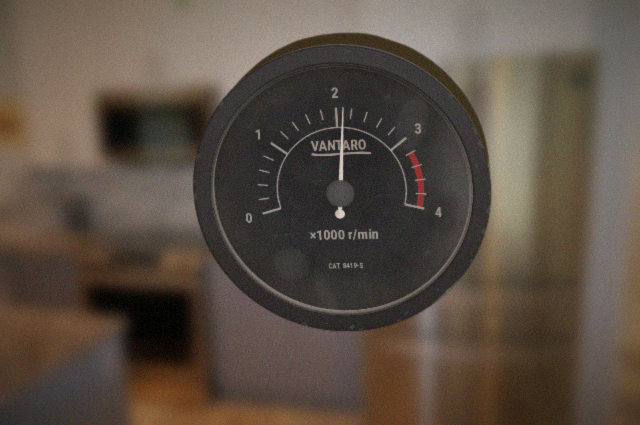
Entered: 2100 rpm
